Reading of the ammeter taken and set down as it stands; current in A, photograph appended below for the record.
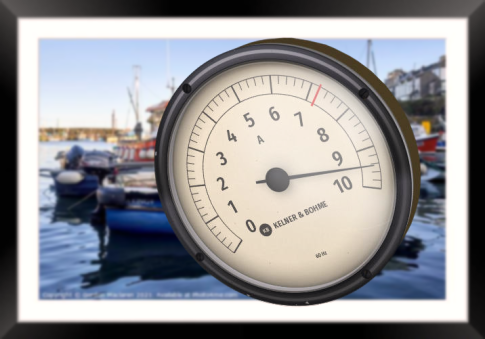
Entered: 9.4 A
